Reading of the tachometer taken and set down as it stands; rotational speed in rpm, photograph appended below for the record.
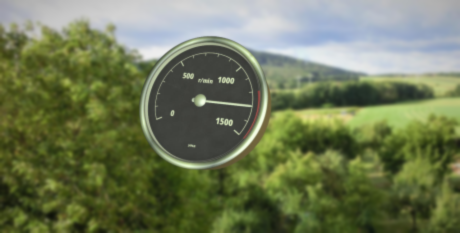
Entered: 1300 rpm
